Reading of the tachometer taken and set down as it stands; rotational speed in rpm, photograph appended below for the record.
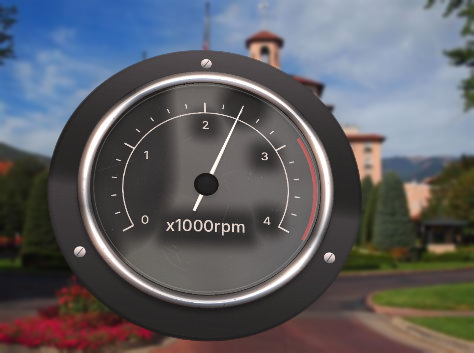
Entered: 2400 rpm
